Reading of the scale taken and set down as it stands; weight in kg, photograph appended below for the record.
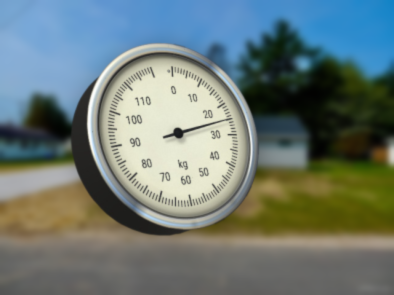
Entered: 25 kg
